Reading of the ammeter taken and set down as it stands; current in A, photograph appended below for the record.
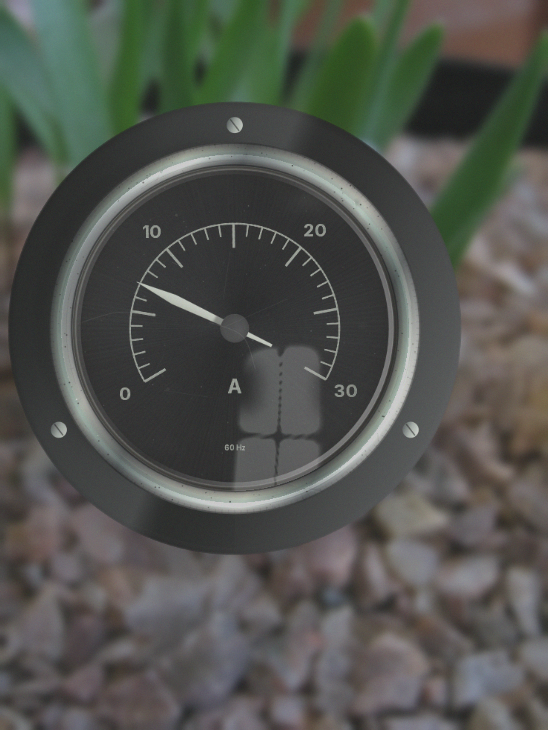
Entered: 7 A
